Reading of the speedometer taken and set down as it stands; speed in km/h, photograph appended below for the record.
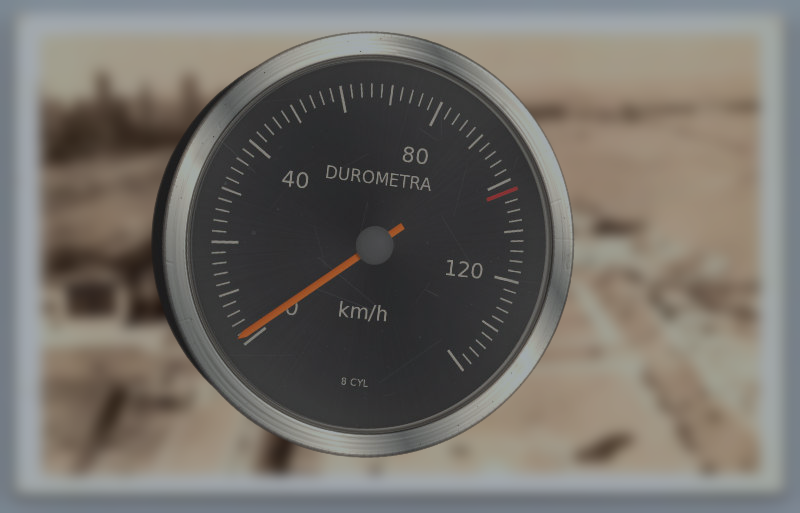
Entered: 2 km/h
